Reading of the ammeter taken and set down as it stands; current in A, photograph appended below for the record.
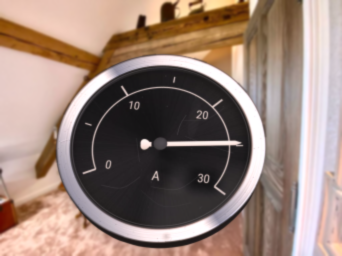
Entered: 25 A
